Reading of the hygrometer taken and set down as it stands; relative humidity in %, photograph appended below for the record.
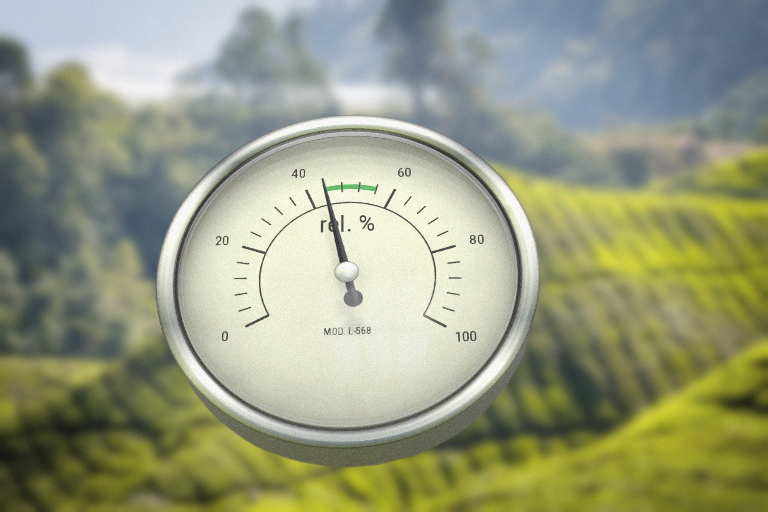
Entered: 44 %
